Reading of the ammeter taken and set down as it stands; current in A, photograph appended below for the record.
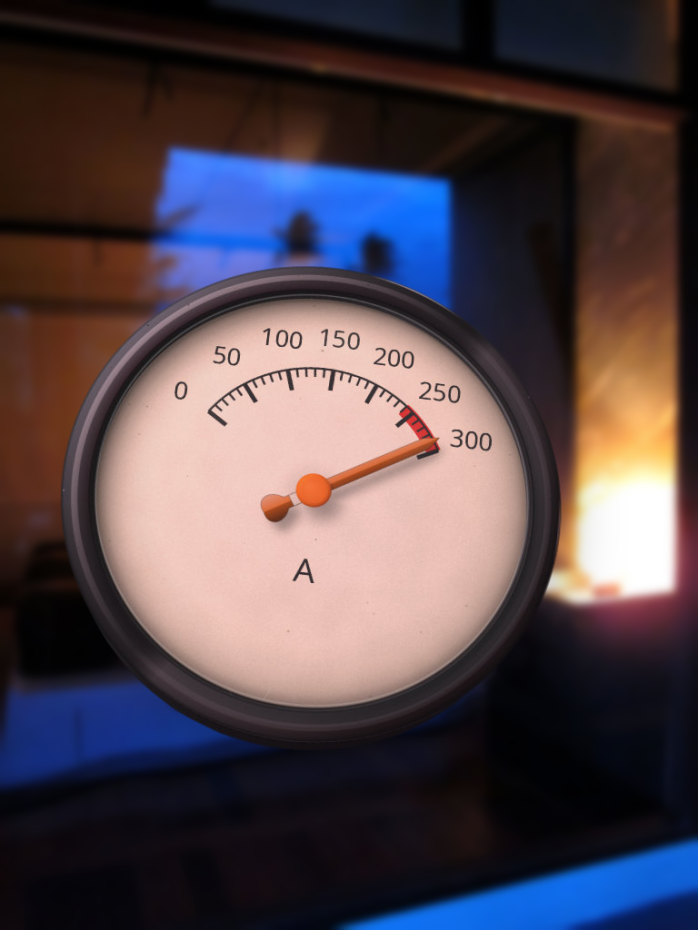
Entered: 290 A
